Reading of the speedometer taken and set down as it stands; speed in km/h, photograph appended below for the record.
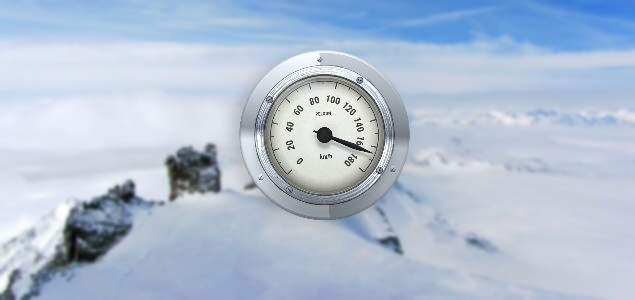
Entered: 165 km/h
